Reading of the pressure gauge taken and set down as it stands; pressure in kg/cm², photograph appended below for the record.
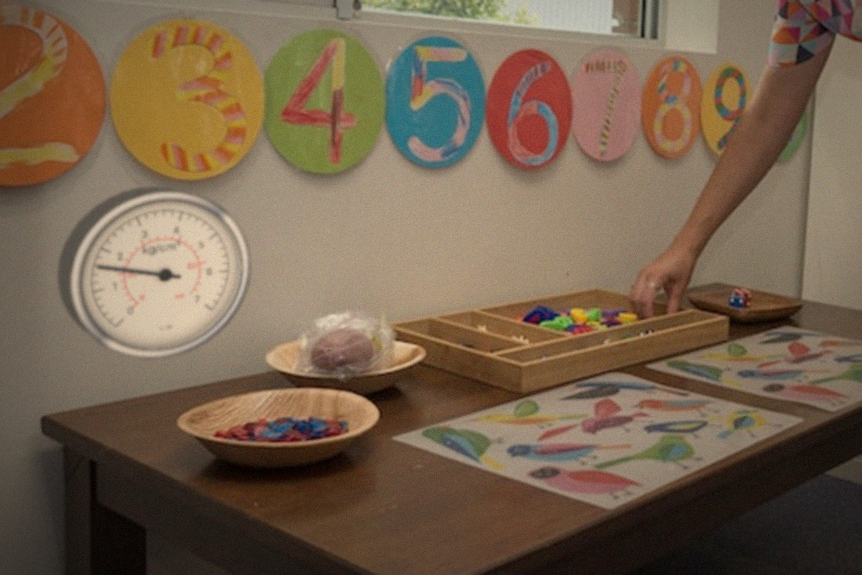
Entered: 1.6 kg/cm²
